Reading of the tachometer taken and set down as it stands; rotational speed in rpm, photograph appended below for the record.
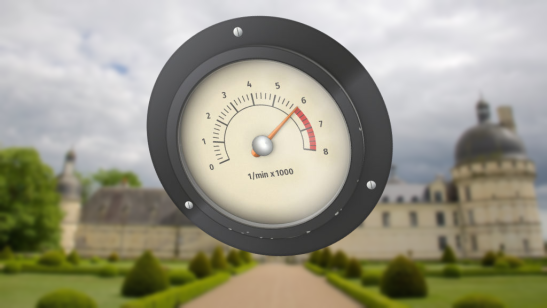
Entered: 6000 rpm
